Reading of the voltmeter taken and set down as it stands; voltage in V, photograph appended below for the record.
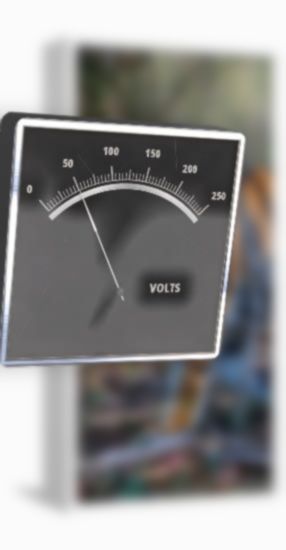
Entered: 50 V
